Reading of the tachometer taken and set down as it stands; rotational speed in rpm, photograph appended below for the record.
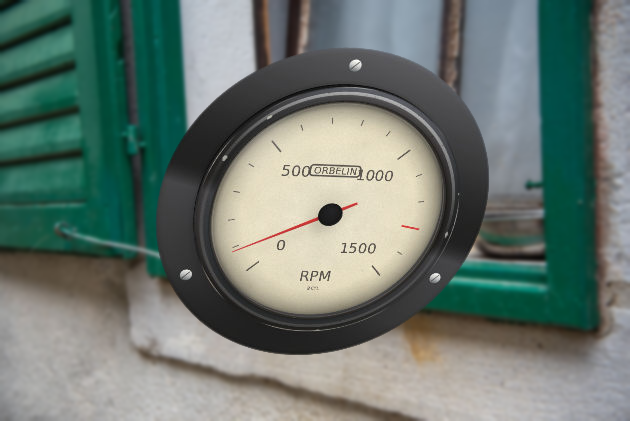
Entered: 100 rpm
